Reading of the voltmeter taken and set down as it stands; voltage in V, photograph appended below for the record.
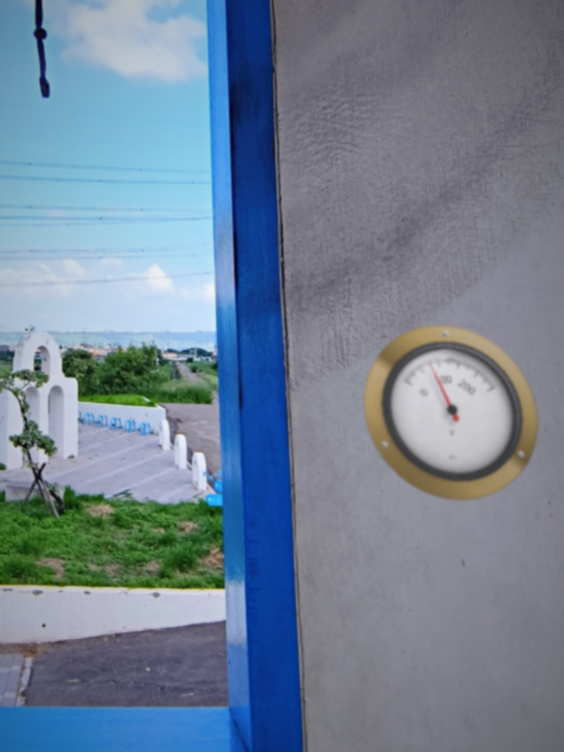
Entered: 75 V
